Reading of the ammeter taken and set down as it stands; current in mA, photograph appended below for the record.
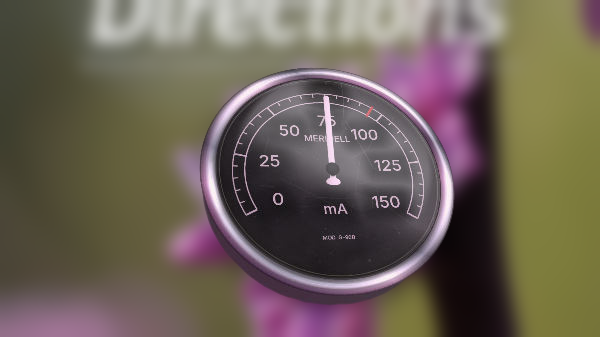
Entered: 75 mA
